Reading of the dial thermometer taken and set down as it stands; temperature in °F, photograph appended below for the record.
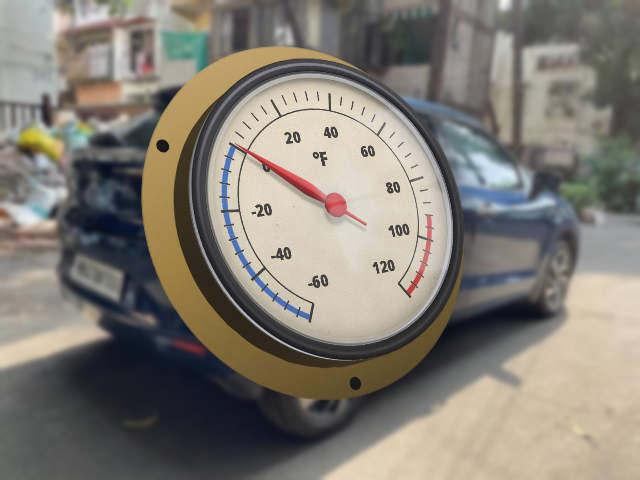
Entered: 0 °F
